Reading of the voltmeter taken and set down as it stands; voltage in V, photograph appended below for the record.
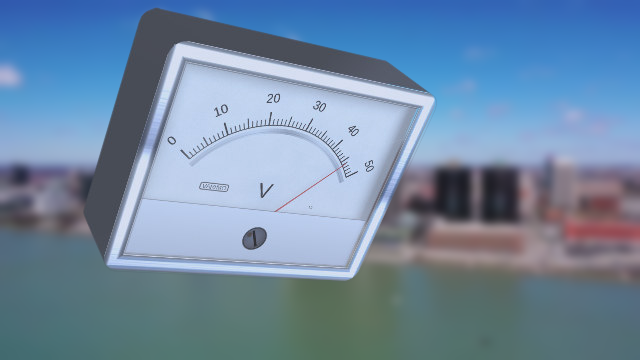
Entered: 45 V
